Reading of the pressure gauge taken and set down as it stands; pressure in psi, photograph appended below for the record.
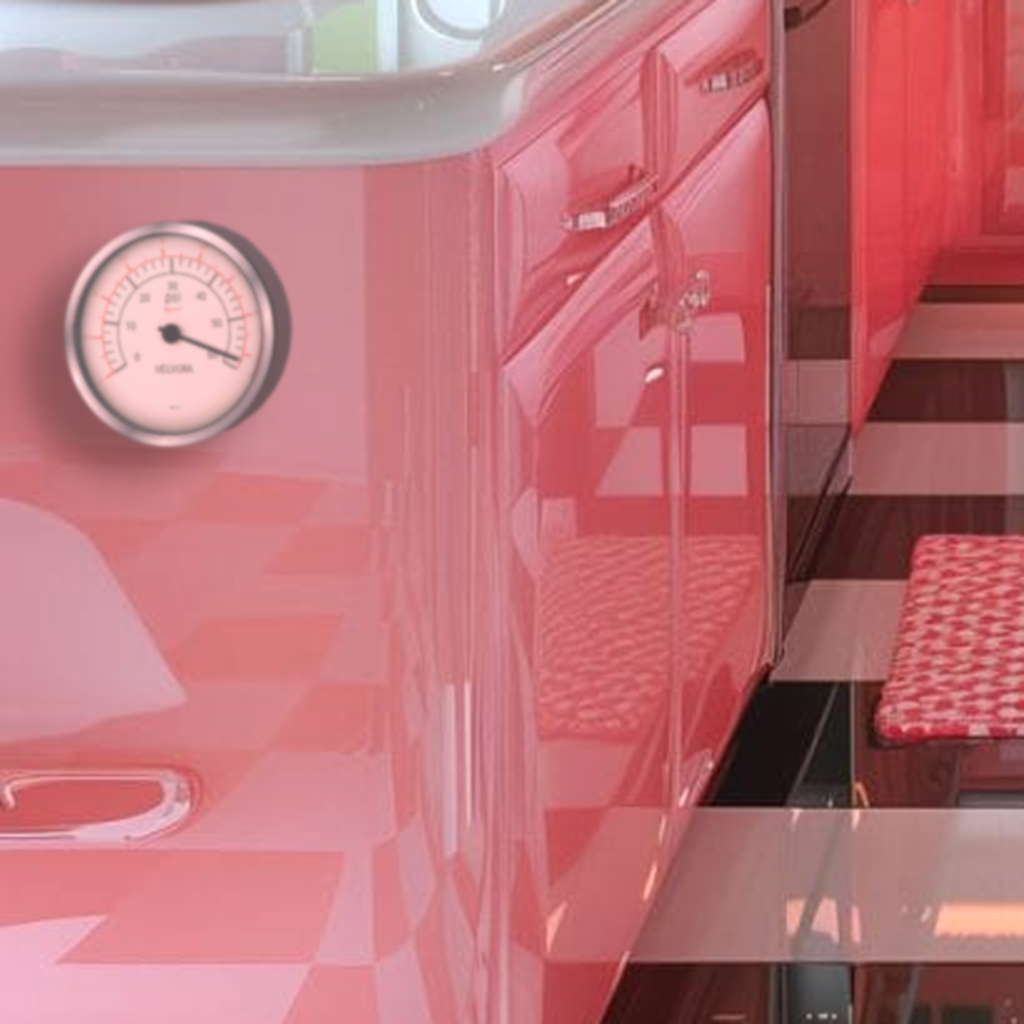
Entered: 58 psi
